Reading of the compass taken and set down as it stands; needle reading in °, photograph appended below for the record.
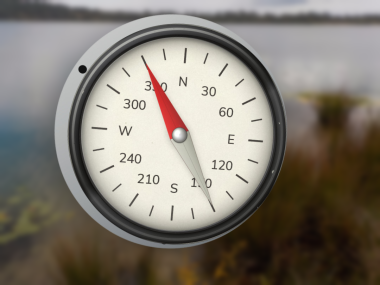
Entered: 330 °
